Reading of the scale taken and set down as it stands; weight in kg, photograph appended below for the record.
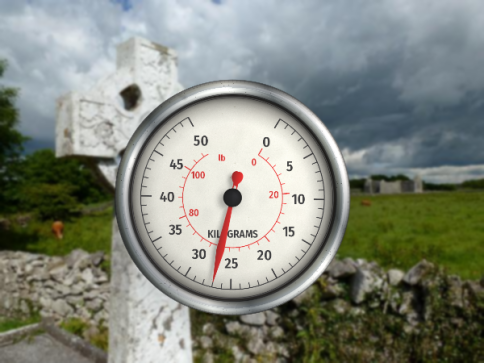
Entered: 27 kg
